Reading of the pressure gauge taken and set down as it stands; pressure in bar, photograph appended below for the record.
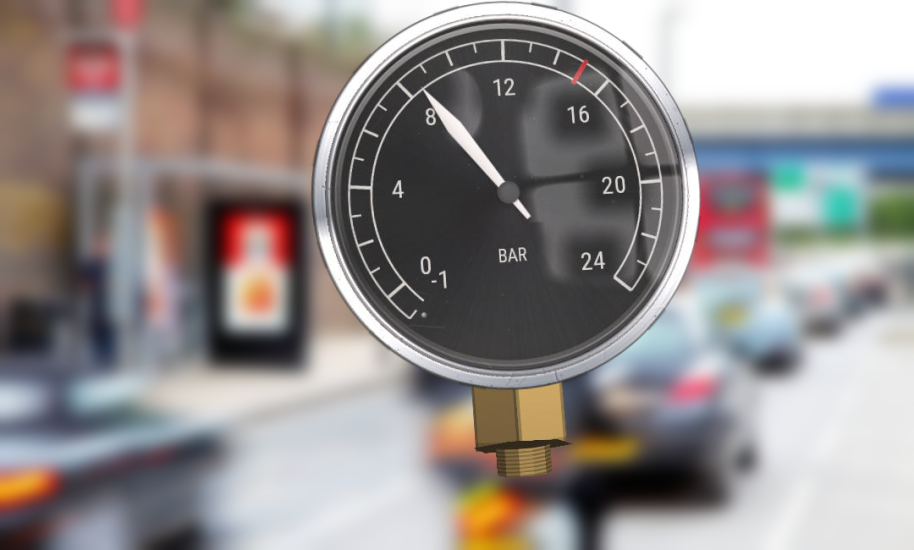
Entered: 8.5 bar
